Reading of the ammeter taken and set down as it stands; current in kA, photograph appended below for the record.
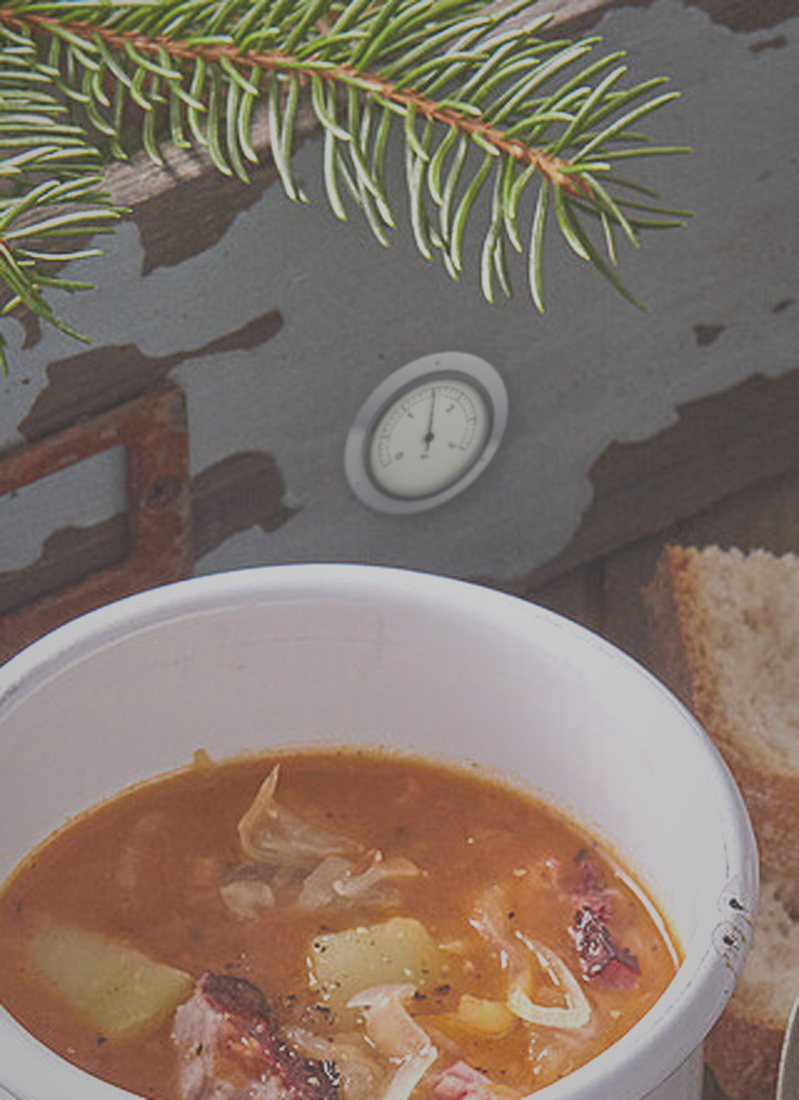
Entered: 1.5 kA
